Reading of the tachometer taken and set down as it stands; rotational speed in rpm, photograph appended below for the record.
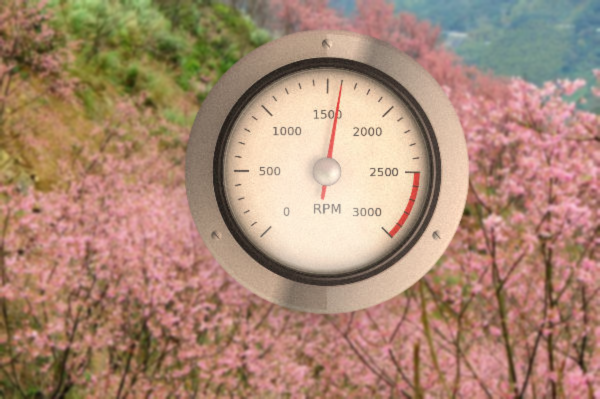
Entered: 1600 rpm
